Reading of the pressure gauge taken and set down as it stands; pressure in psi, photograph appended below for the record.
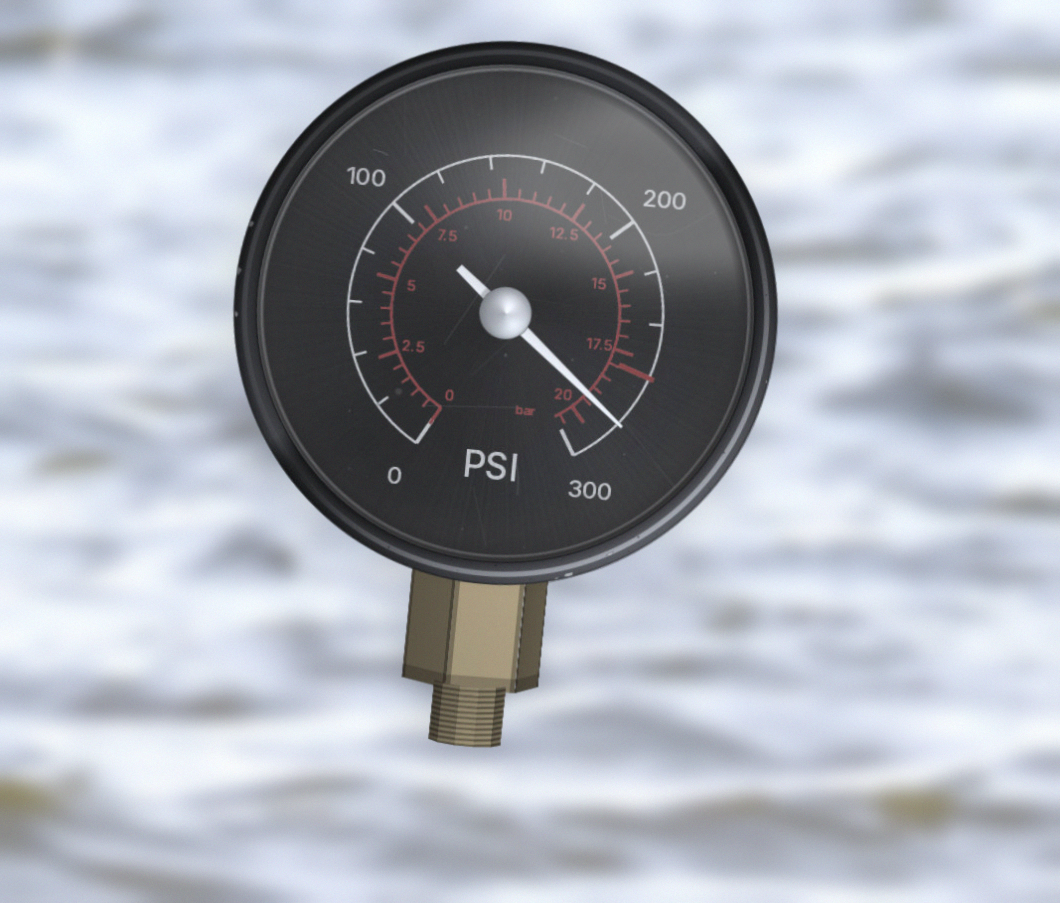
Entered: 280 psi
